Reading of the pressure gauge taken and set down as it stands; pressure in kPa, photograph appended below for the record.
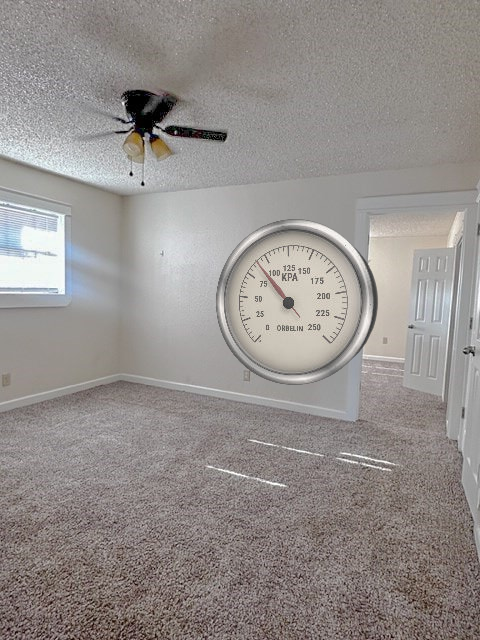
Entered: 90 kPa
